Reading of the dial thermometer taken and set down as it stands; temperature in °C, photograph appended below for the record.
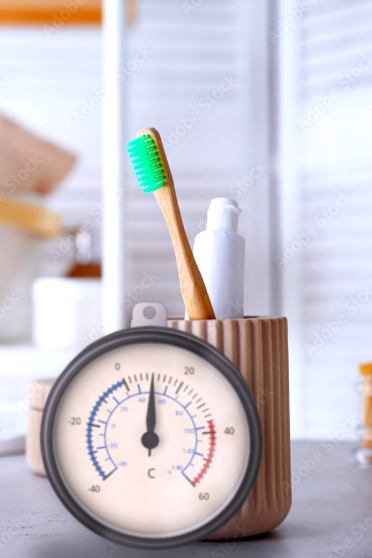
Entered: 10 °C
